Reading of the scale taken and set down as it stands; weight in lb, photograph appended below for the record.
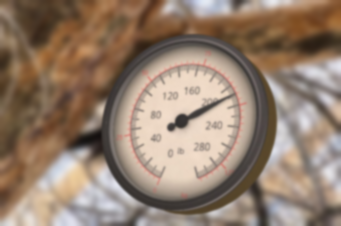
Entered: 210 lb
